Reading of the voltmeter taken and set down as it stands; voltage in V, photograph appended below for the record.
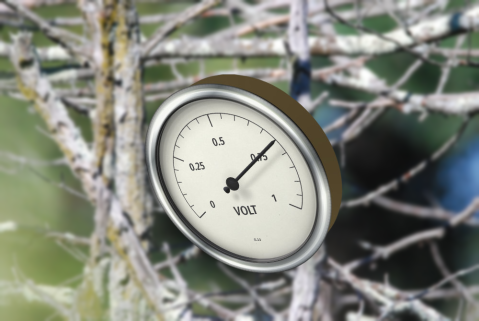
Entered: 0.75 V
